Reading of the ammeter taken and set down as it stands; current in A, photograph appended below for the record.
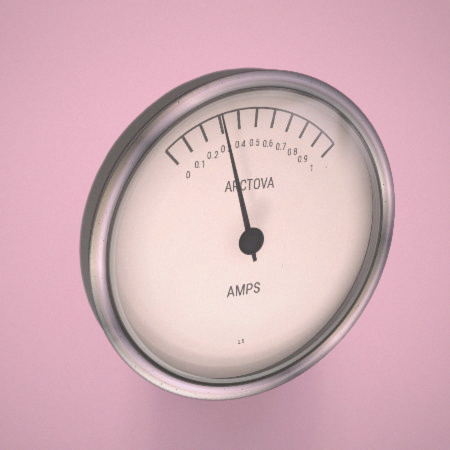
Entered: 0.3 A
